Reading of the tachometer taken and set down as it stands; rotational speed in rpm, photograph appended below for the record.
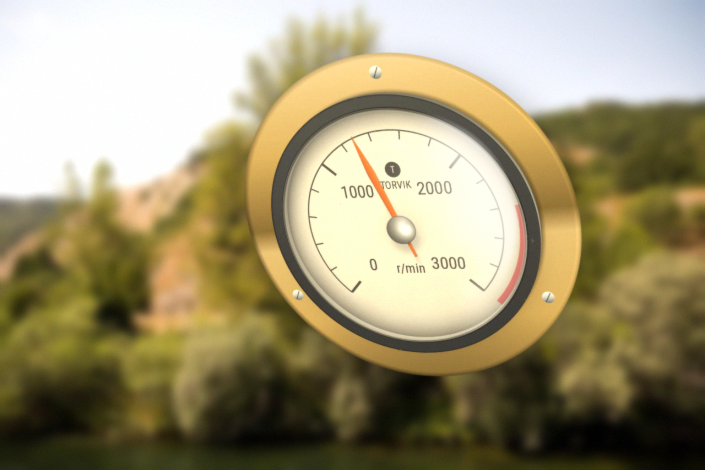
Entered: 1300 rpm
